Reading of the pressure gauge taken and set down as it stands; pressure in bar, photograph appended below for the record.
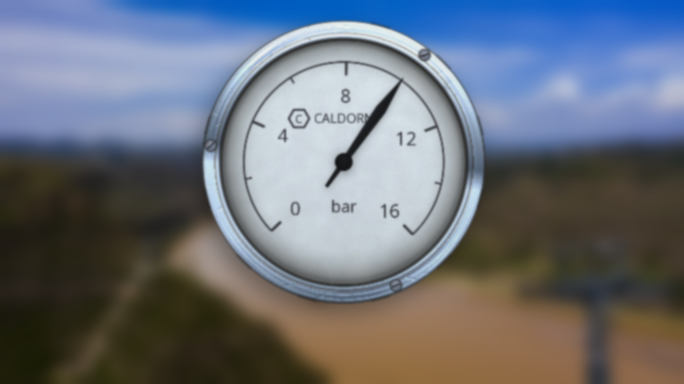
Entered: 10 bar
